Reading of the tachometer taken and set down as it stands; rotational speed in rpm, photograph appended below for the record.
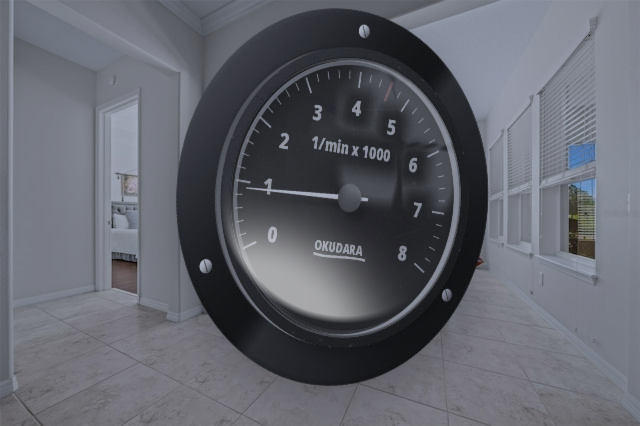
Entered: 900 rpm
